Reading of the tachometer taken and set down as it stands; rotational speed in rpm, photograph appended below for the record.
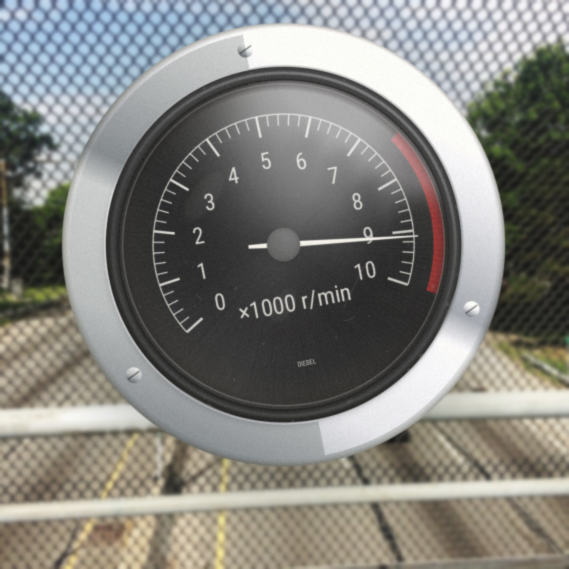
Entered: 9100 rpm
